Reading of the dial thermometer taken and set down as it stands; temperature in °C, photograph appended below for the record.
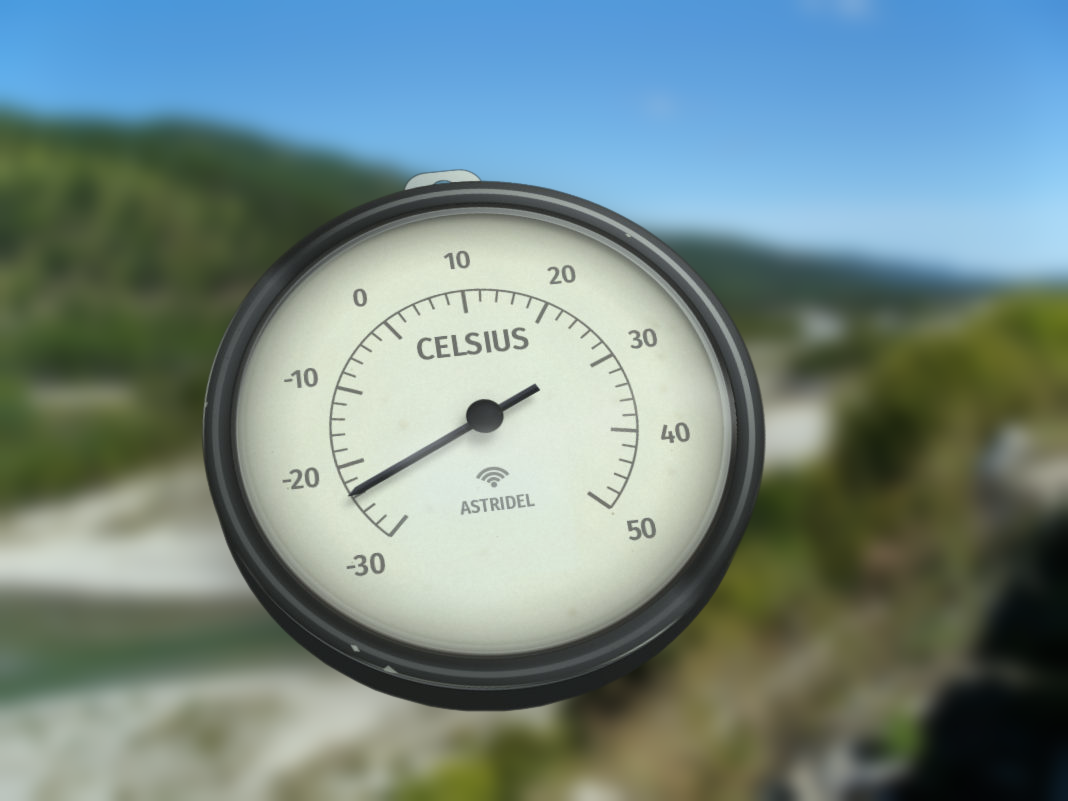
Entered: -24 °C
